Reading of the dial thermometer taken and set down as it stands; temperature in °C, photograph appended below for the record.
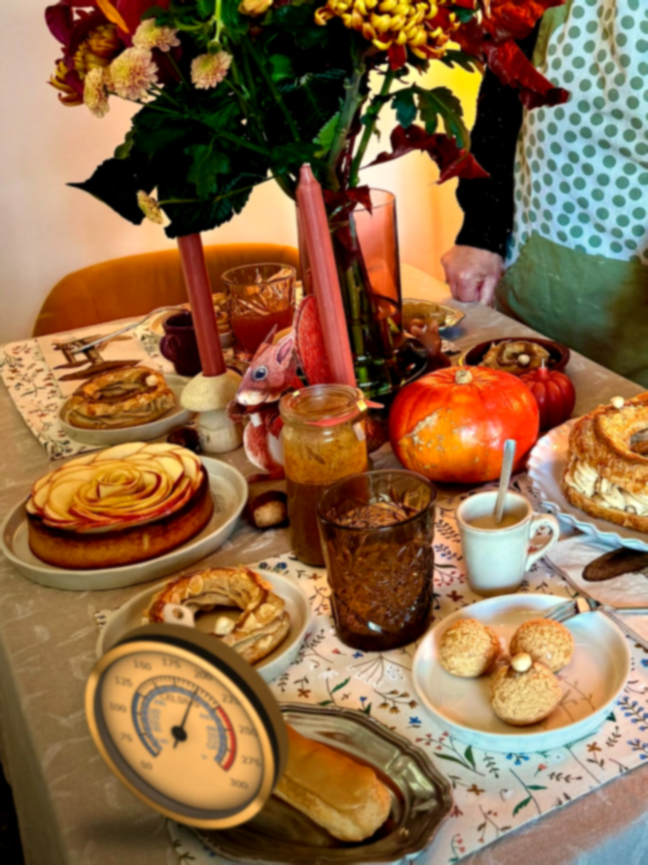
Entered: 200 °C
